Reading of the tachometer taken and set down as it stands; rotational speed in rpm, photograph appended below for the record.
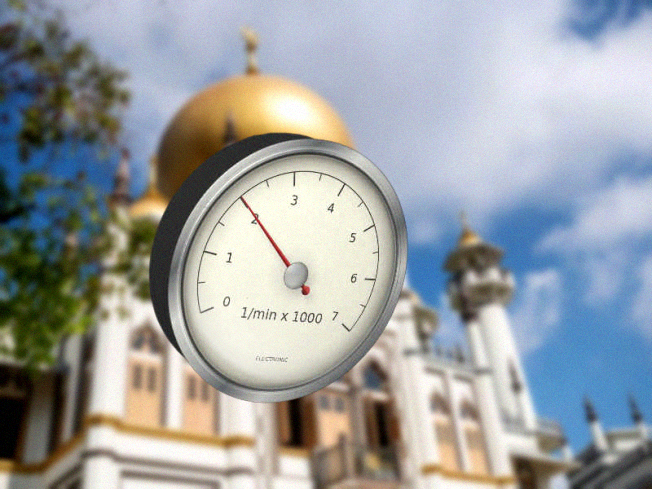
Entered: 2000 rpm
